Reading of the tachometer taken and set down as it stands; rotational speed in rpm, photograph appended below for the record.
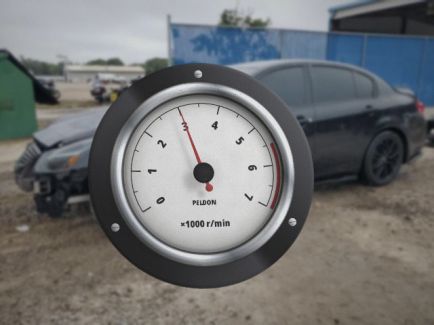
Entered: 3000 rpm
